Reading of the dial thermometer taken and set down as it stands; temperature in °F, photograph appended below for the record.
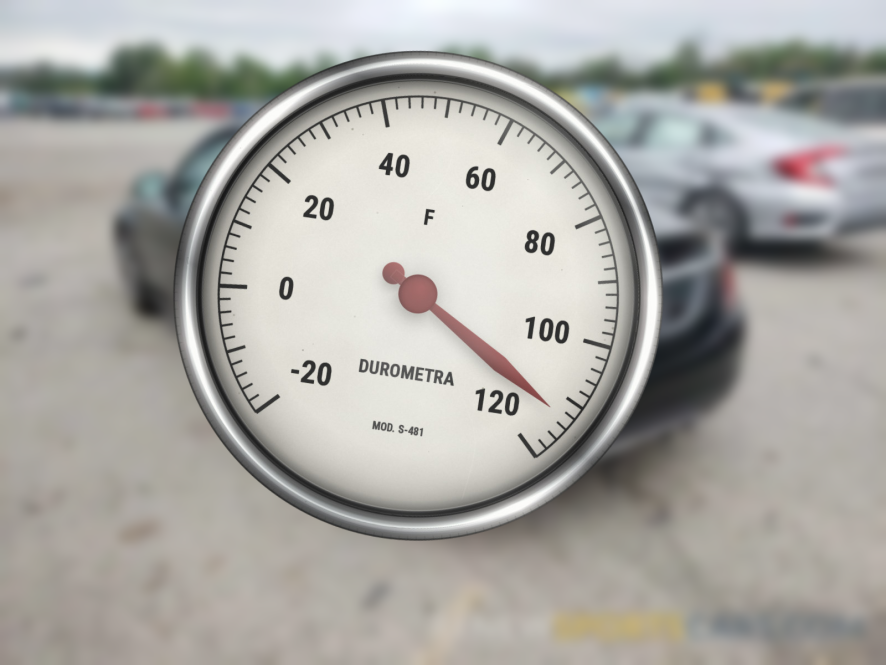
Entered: 113 °F
